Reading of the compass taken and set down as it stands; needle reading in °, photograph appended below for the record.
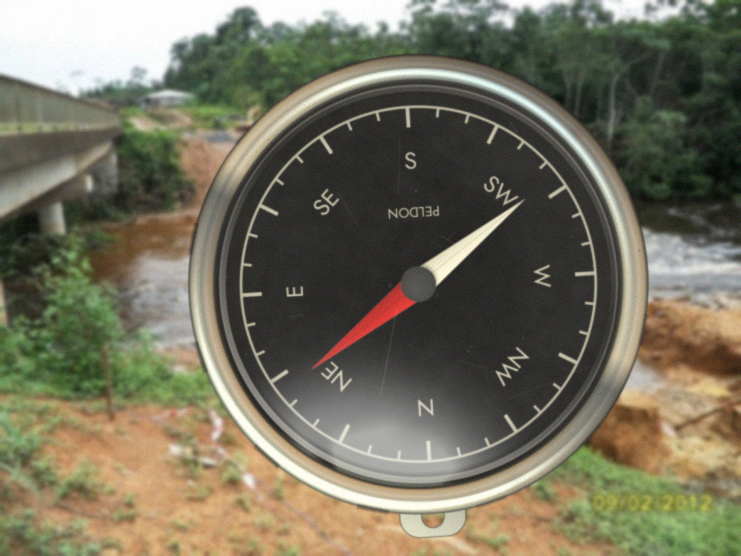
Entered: 55 °
